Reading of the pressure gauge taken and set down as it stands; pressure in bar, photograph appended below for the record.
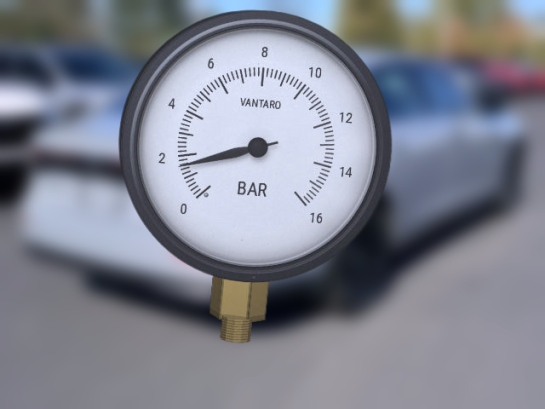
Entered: 1.6 bar
